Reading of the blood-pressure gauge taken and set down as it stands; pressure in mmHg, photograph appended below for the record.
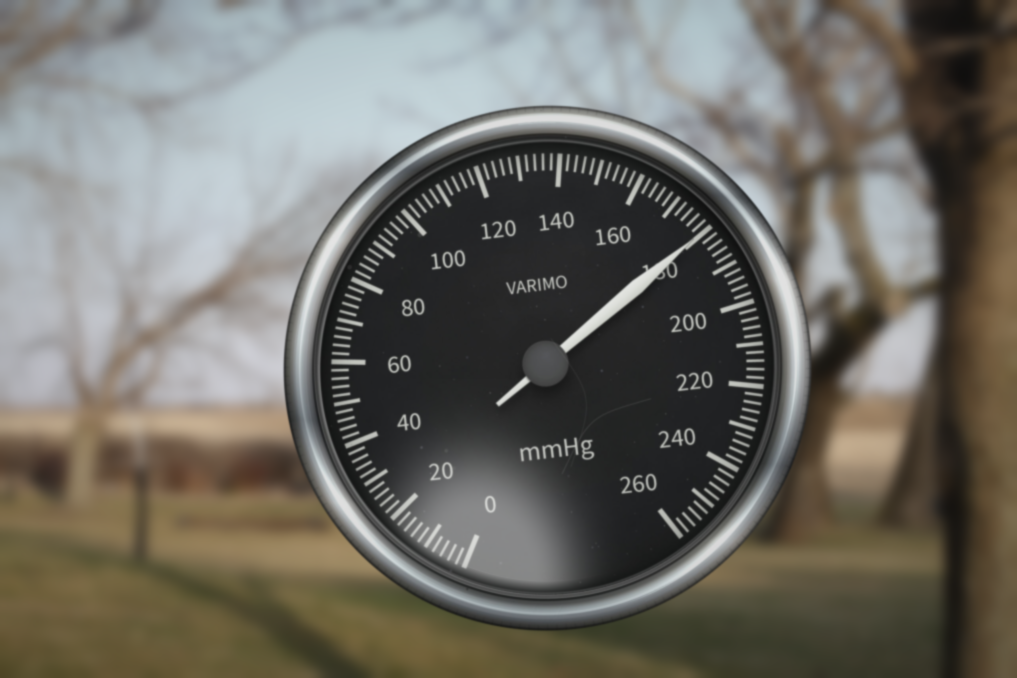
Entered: 180 mmHg
